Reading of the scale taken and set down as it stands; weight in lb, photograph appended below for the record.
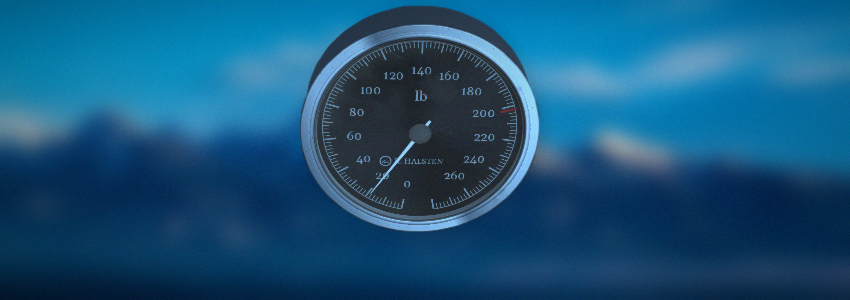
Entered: 20 lb
